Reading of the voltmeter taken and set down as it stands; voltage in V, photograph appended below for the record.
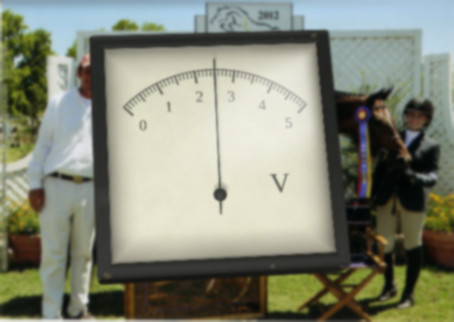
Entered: 2.5 V
